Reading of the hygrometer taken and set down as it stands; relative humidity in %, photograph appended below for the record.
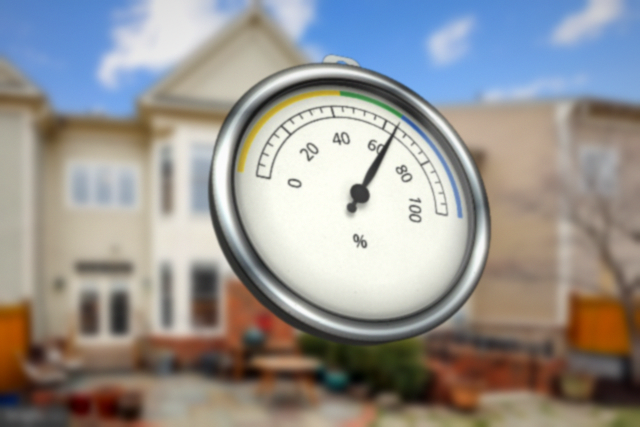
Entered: 64 %
